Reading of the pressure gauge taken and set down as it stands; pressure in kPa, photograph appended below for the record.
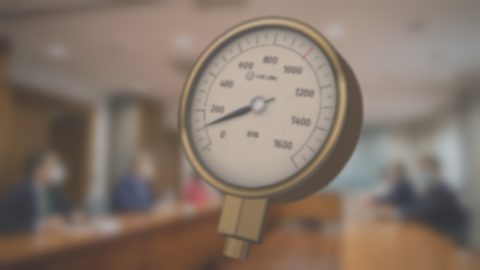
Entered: 100 kPa
